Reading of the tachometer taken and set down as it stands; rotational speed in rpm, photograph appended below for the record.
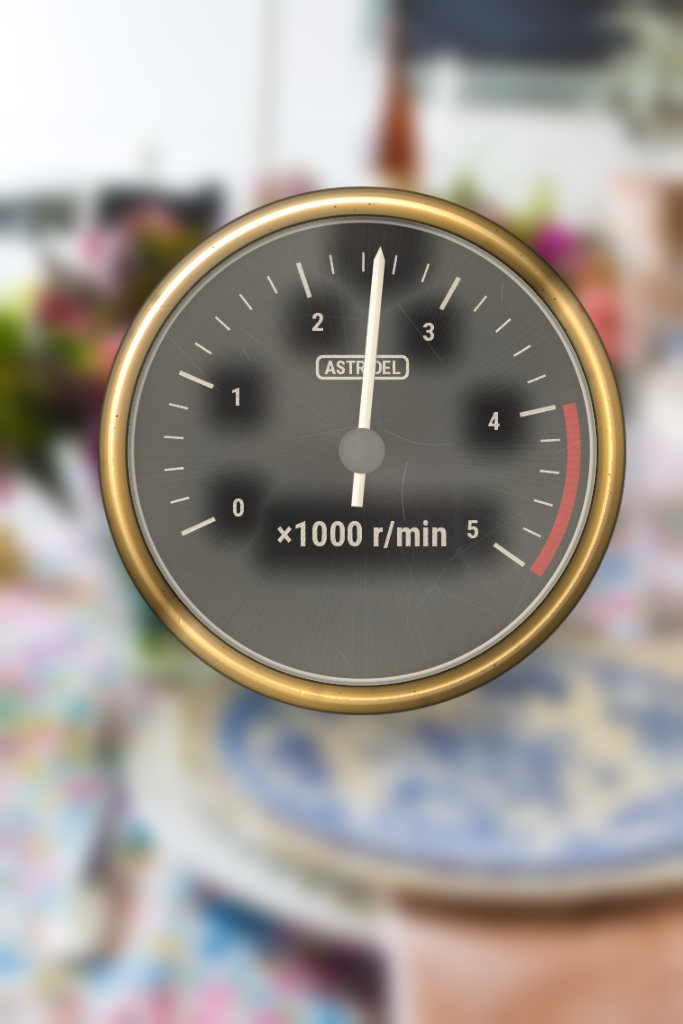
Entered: 2500 rpm
